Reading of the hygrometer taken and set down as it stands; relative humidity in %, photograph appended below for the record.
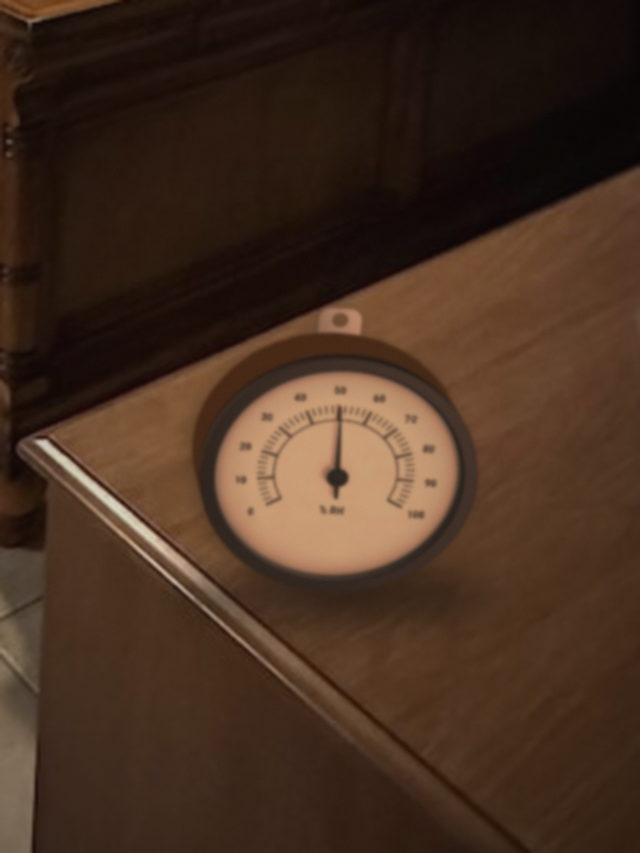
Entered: 50 %
